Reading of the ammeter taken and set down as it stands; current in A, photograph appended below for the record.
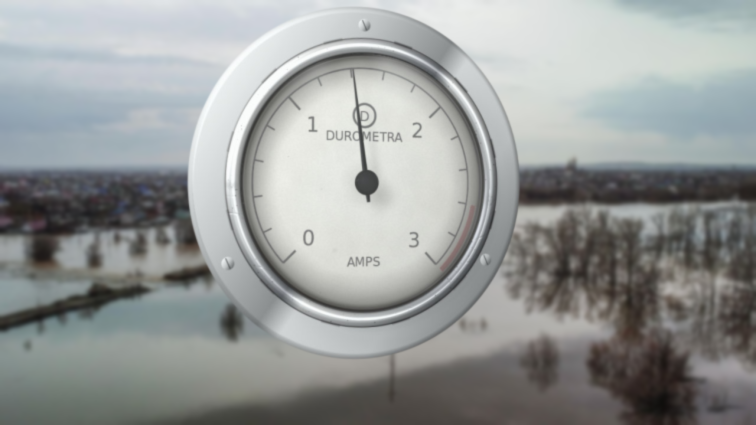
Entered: 1.4 A
